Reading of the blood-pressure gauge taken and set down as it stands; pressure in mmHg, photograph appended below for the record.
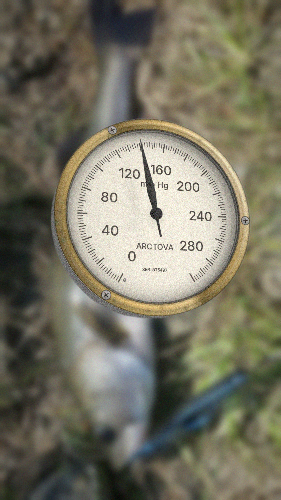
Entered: 140 mmHg
